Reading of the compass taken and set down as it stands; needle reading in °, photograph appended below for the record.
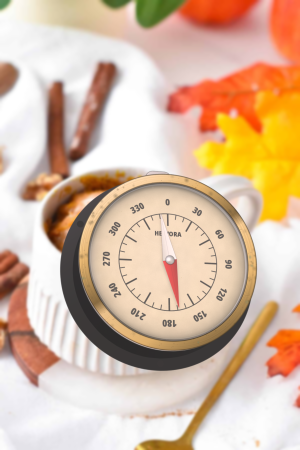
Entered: 170 °
